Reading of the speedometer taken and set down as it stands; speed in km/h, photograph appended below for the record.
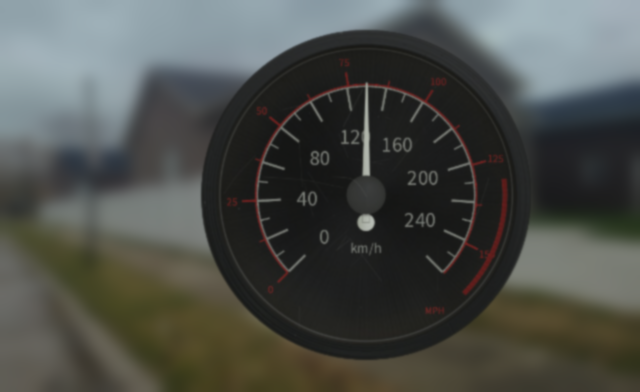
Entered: 130 km/h
